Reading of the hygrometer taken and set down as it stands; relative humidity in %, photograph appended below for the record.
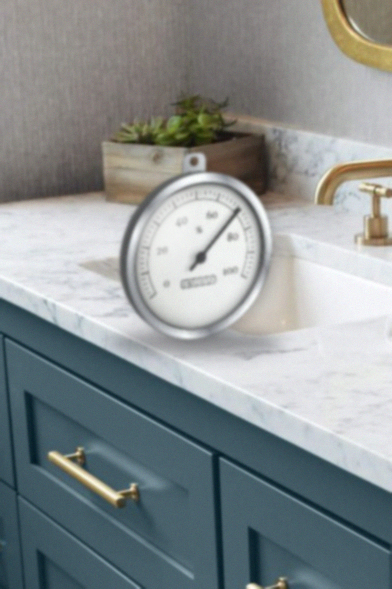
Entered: 70 %
